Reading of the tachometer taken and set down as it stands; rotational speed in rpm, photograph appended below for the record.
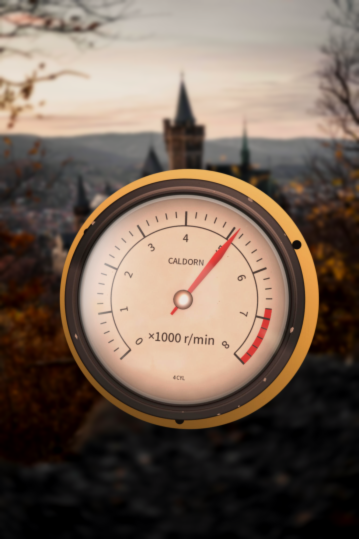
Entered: 5100 rpm
